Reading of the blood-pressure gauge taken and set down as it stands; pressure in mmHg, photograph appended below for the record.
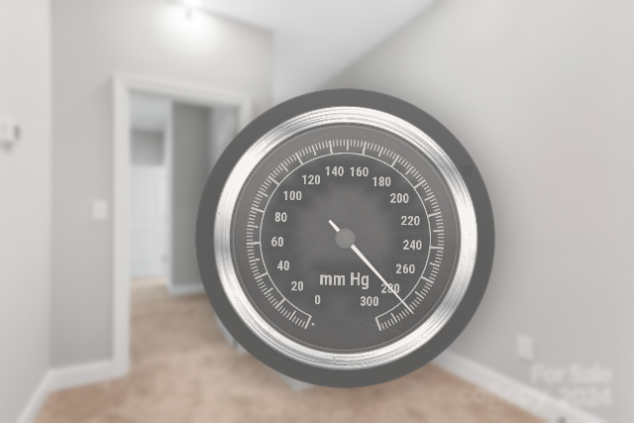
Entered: 280 mmHg
